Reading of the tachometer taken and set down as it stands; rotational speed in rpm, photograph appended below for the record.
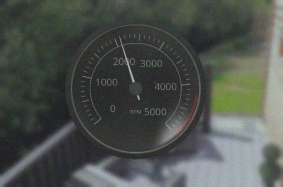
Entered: 2100 rpm
